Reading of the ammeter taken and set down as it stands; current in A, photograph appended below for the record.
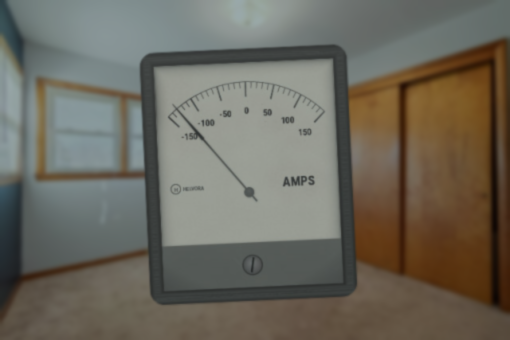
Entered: -130 A
